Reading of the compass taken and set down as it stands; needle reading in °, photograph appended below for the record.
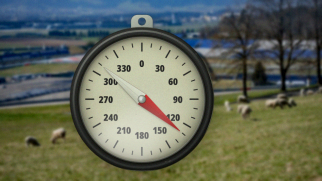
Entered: 130 °
